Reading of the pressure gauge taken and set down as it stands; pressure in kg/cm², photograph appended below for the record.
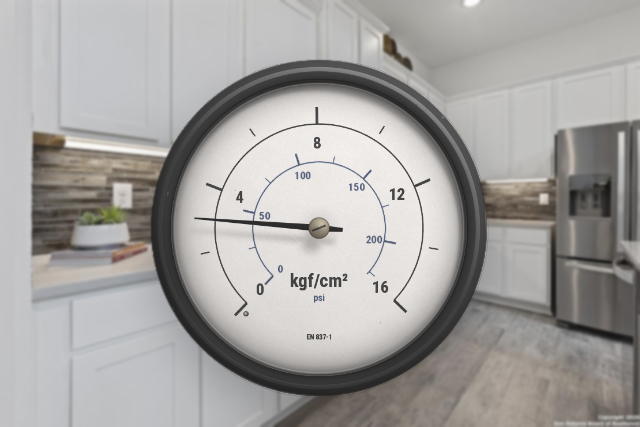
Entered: 3 kg/cm²
